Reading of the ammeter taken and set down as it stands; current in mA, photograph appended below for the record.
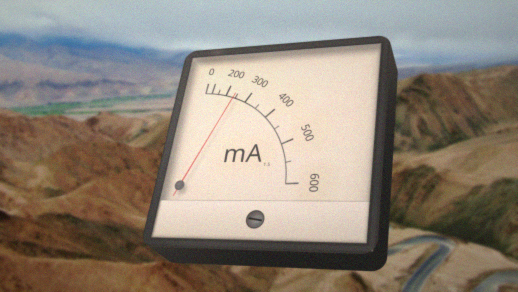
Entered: 250 mA
